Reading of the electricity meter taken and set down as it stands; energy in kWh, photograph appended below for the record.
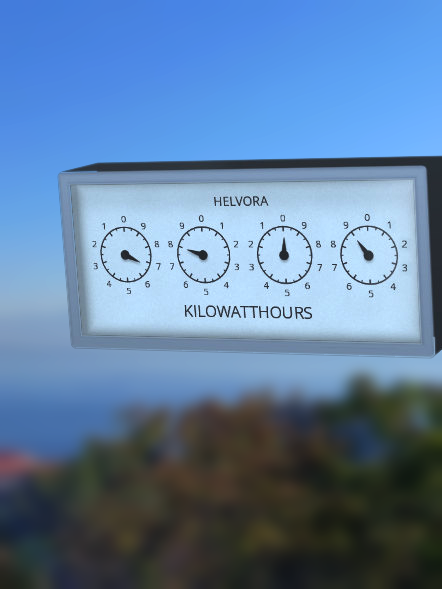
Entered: 6799 kWh
